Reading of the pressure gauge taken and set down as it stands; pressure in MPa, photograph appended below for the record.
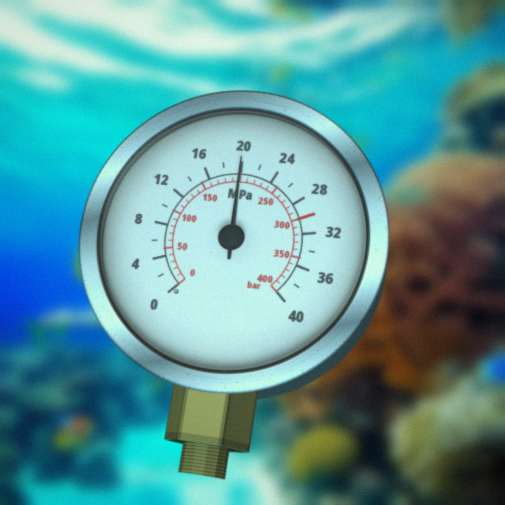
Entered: 20 MPa
